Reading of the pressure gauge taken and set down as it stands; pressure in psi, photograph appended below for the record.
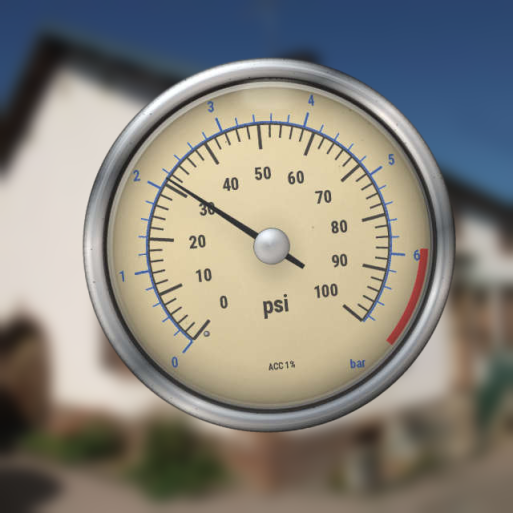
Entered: 31 psi
